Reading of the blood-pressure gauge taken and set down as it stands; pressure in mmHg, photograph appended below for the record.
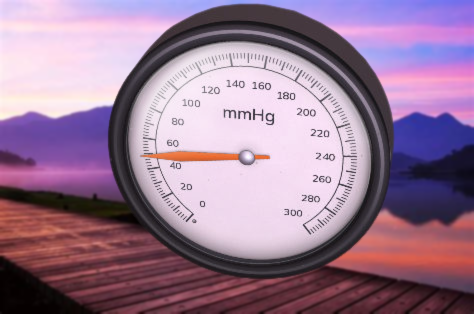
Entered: 50 mmHg
